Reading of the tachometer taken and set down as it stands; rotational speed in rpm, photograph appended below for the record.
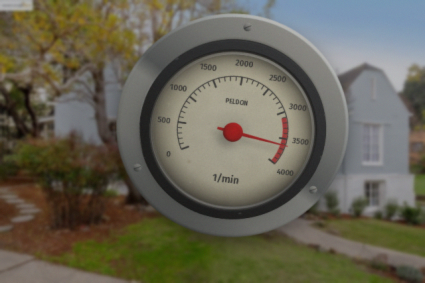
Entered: 3600 rpm
